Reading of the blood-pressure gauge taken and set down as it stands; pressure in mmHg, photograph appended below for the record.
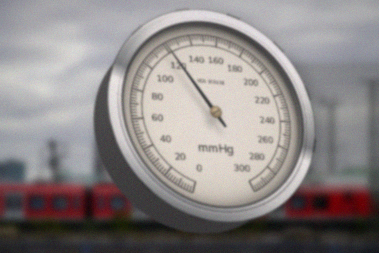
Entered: 120 mmHg
